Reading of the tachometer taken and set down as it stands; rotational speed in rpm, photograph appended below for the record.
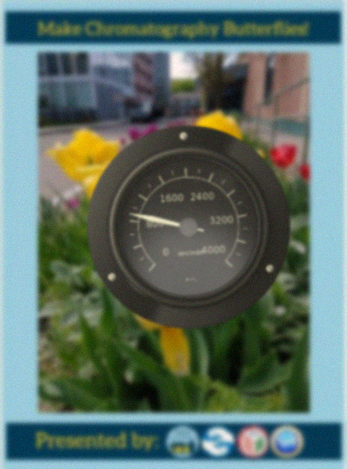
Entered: 900 rpm
